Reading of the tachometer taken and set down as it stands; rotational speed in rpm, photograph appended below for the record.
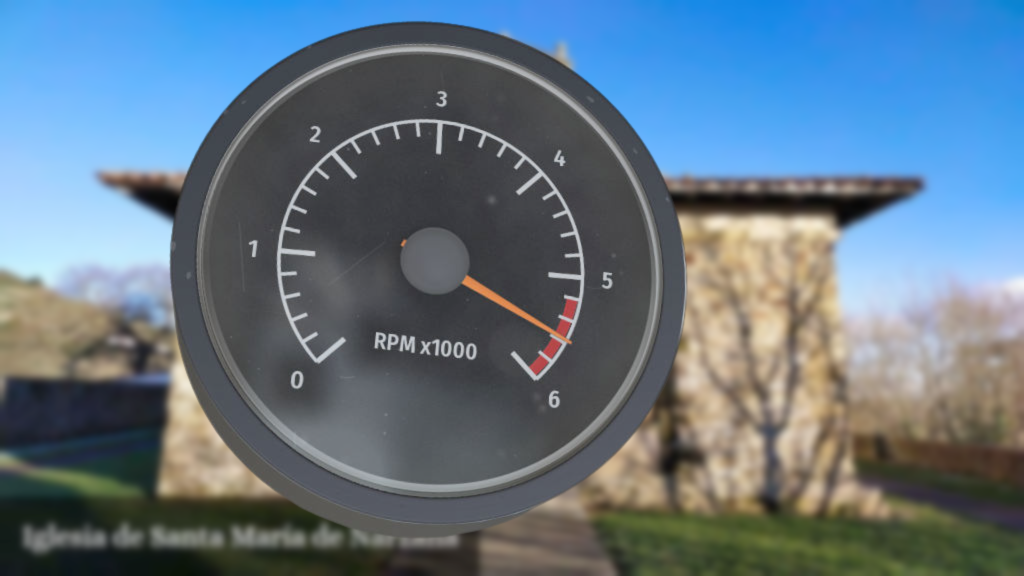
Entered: 5600 rpm
